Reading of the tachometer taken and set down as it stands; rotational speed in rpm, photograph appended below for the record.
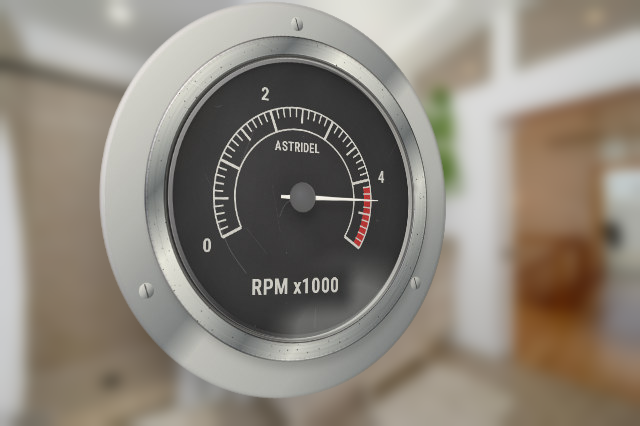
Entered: 4300 rpm
